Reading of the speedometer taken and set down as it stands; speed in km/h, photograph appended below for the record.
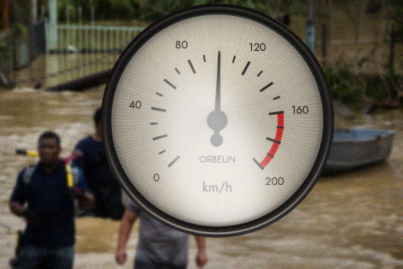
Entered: 100 km/h
